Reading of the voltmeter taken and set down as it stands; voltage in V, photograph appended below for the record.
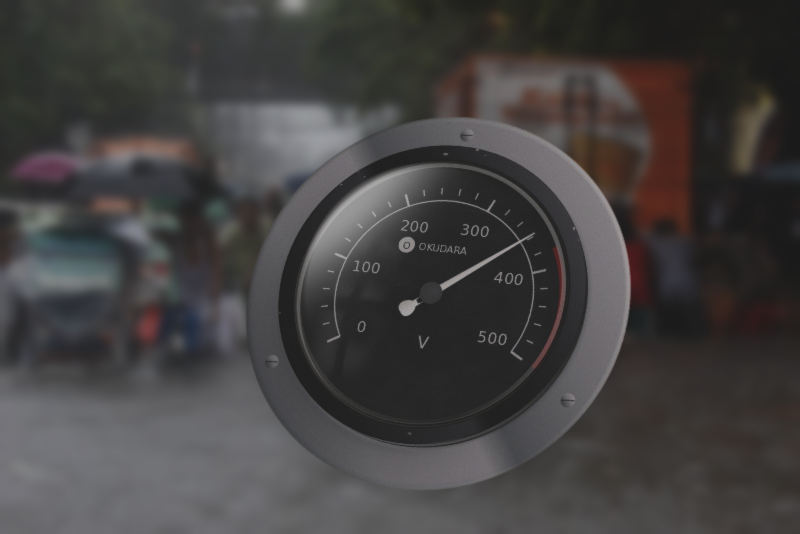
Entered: 360 V
